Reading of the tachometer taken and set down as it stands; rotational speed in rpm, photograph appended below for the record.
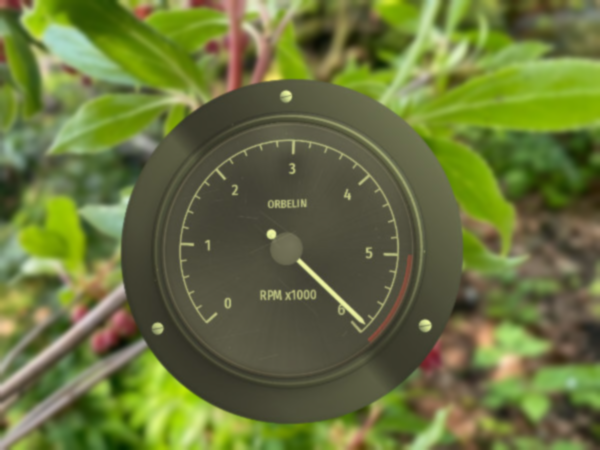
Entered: 5900 rpm
